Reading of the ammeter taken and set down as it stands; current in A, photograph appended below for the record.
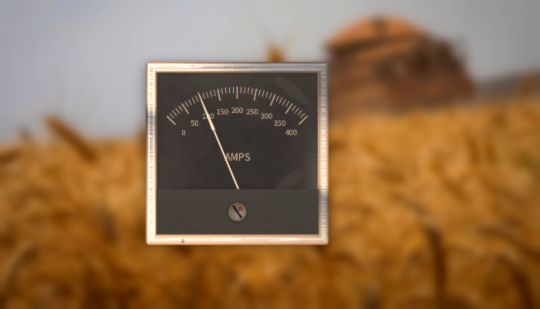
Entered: 100 A
